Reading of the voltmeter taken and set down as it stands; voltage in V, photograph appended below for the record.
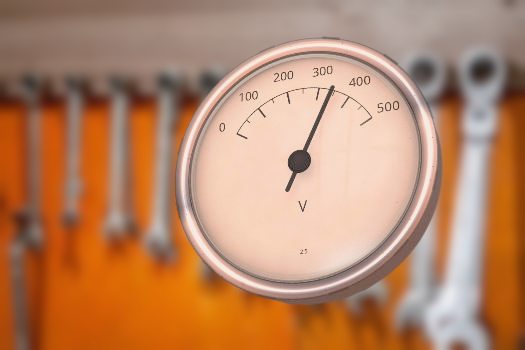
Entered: 350 V
